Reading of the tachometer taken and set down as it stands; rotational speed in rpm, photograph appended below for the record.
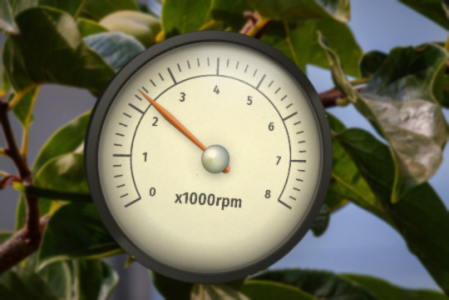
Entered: 2300 rpm
